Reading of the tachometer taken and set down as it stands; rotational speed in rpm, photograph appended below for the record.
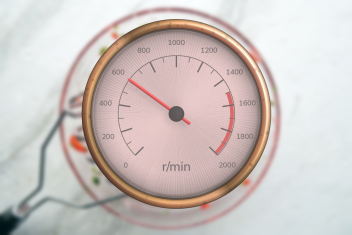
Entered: 600 rpm
